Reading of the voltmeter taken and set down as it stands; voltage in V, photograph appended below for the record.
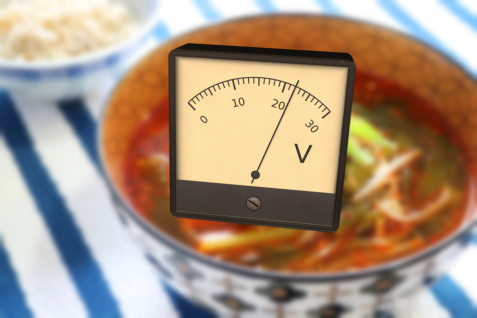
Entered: 22 V
